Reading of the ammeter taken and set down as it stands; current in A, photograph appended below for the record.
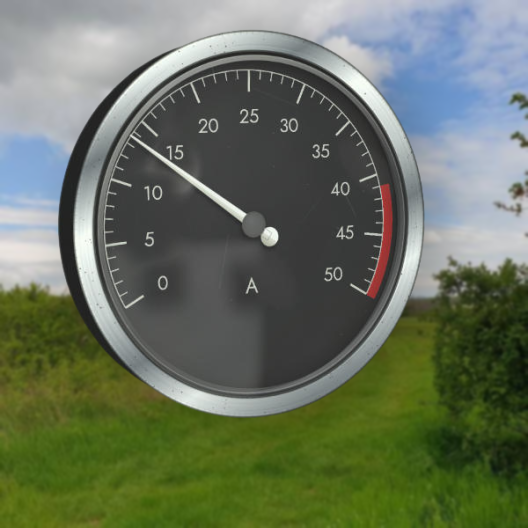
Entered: 13.5 A
